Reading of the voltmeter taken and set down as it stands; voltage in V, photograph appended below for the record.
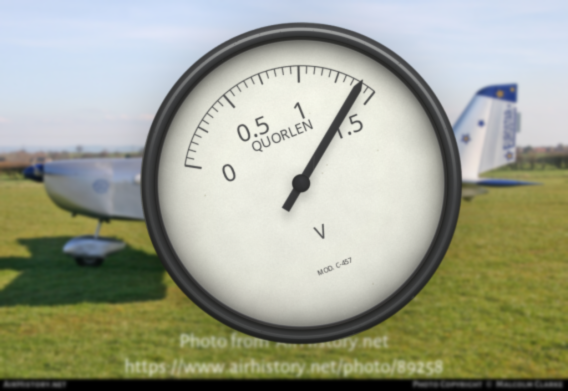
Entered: 1.4 V
